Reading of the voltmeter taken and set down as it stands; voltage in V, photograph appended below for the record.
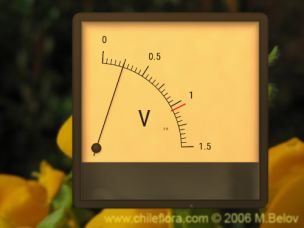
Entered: 0.25 V
